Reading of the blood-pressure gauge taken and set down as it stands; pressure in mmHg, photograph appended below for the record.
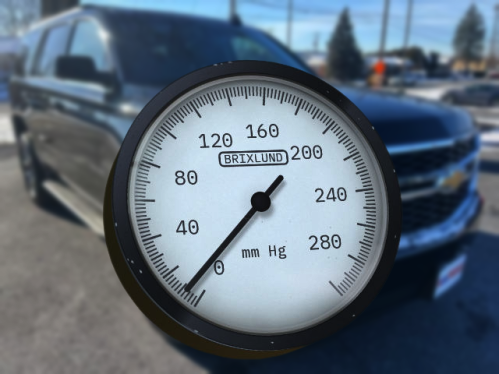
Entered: 8 mmHg
